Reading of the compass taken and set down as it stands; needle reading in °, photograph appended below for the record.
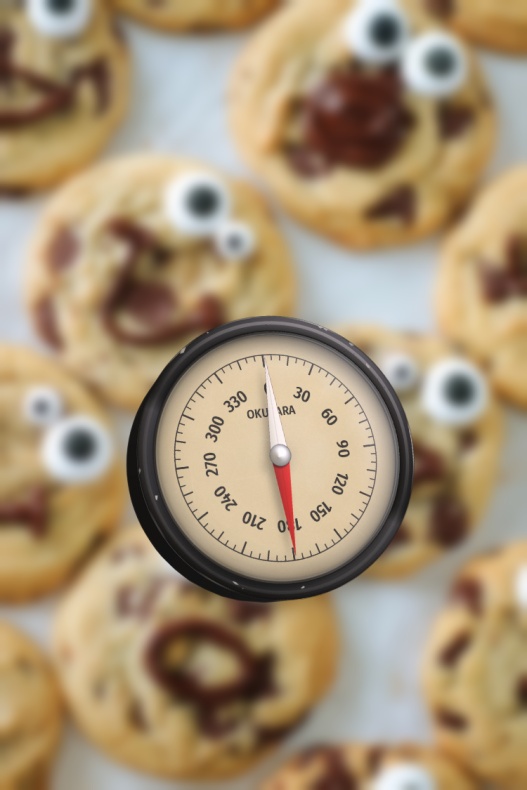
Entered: 180 °
